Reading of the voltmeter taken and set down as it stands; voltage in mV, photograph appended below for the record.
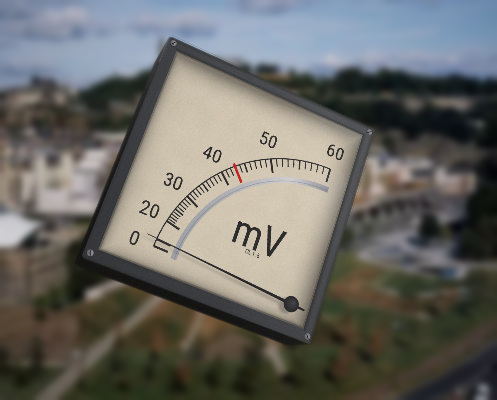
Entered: 10 mV
